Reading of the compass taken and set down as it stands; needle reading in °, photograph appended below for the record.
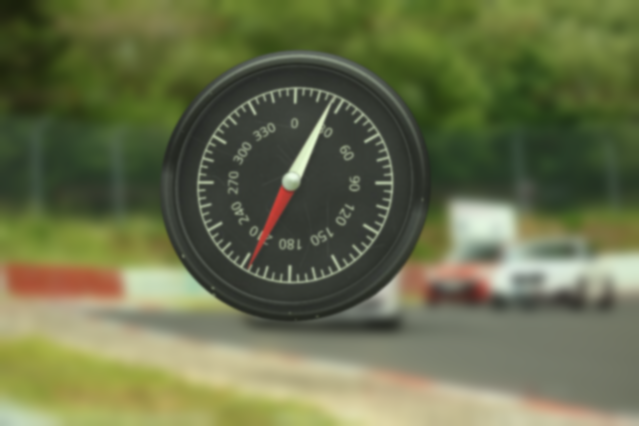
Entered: 205 °
